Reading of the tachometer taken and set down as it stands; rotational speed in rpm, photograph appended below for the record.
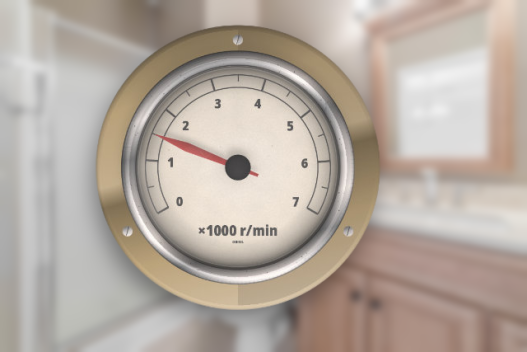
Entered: 1500 rpm
